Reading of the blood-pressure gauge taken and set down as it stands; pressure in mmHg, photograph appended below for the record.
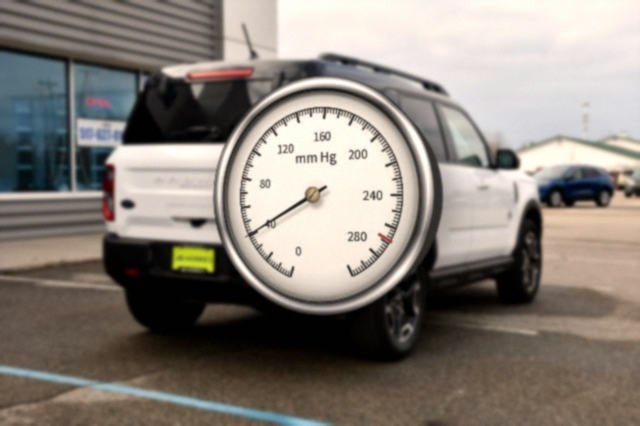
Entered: 40 mmHg
